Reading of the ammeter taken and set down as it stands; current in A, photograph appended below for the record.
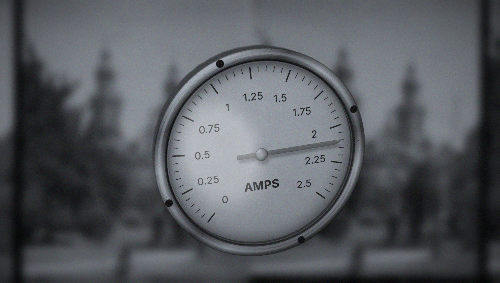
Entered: 2.1 A
